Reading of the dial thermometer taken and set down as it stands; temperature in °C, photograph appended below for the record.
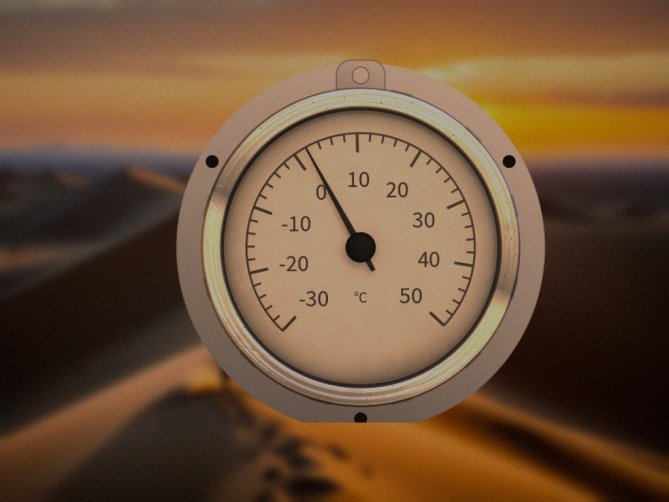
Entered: 2 °C
